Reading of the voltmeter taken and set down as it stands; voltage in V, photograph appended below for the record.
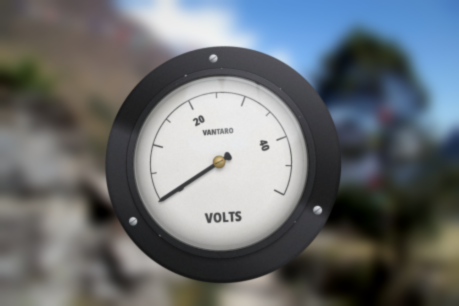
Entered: 0 V
